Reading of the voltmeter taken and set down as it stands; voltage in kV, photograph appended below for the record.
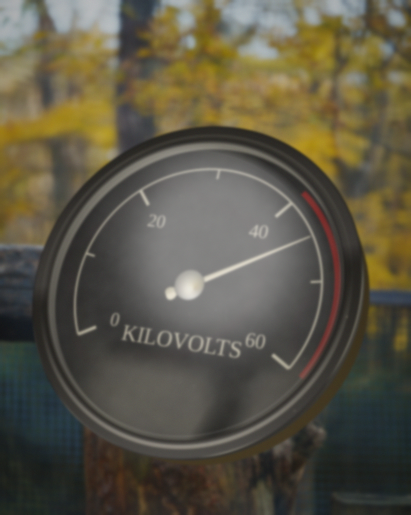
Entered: 45 kV
